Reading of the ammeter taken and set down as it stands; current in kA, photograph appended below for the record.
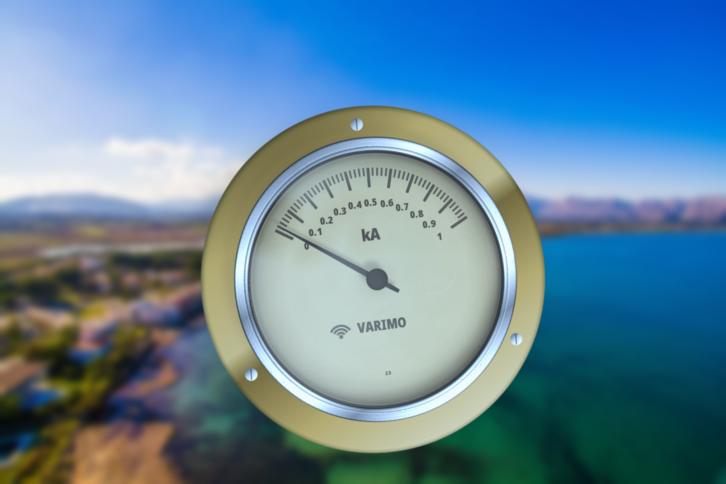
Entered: 0.02 kA
